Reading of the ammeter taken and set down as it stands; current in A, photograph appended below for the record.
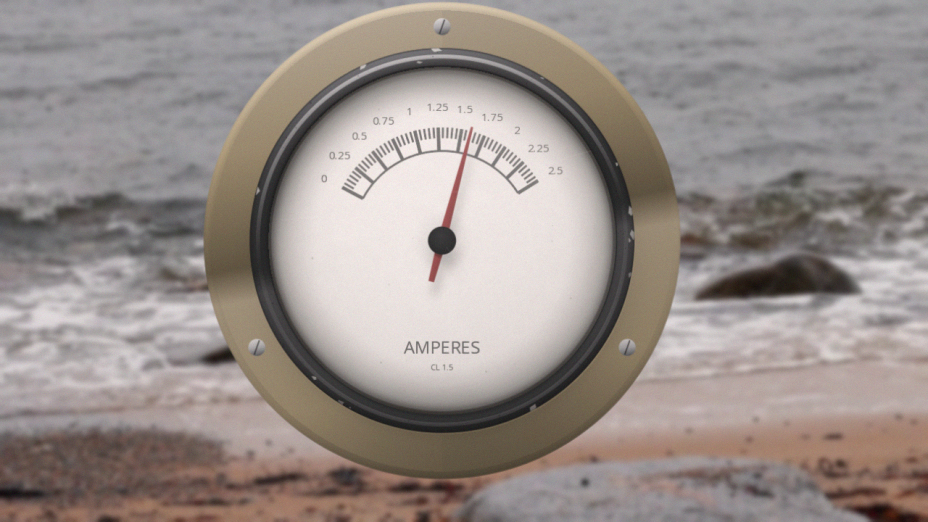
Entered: 1.6 A
